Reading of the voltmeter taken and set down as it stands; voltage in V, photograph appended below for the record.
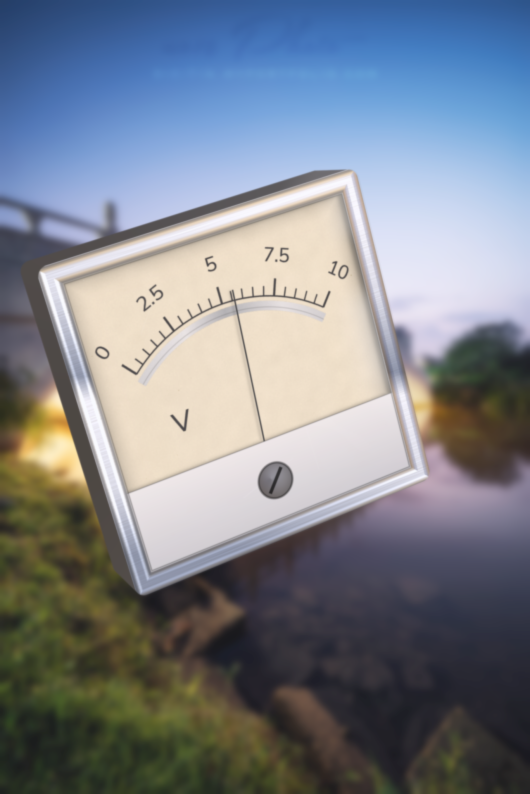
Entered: 5.5 V
